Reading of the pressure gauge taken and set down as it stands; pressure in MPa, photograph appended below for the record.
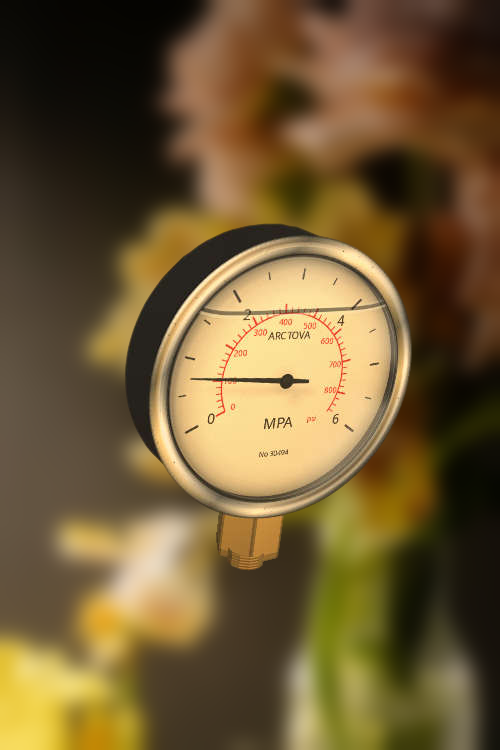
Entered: 0.75 MPa
